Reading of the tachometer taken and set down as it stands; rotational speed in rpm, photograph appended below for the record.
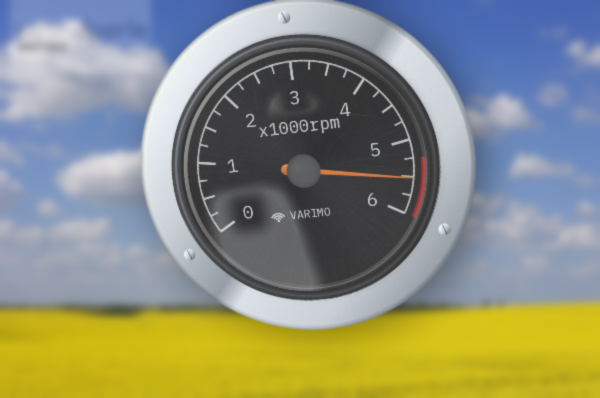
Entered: 5500 rpm
